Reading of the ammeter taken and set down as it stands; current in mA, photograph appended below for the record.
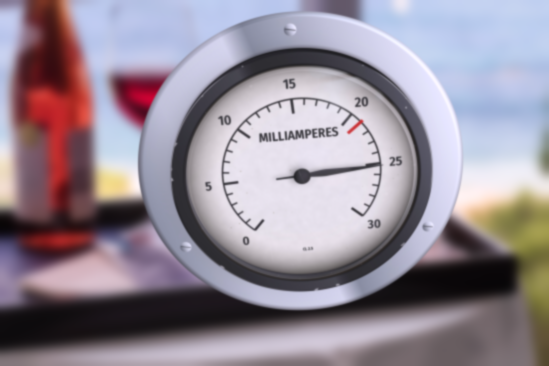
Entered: 25 mA
